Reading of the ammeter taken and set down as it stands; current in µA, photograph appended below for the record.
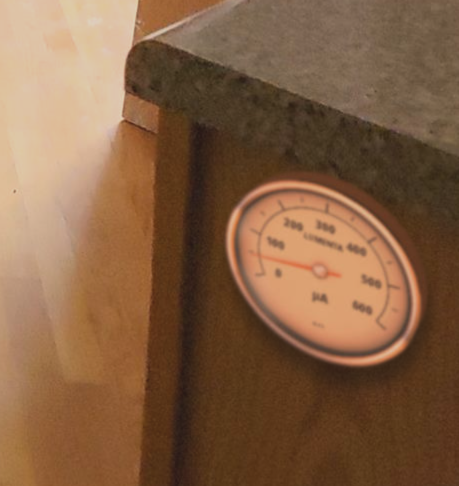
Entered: 50 µA
